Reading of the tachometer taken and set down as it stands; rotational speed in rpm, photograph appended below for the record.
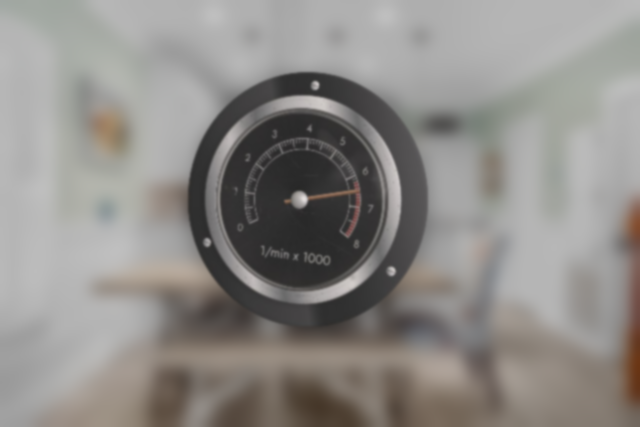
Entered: 6500 rpm
